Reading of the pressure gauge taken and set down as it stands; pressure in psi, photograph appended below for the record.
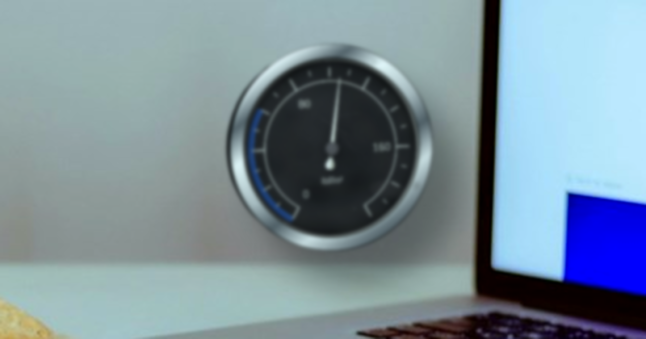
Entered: 105 psi
